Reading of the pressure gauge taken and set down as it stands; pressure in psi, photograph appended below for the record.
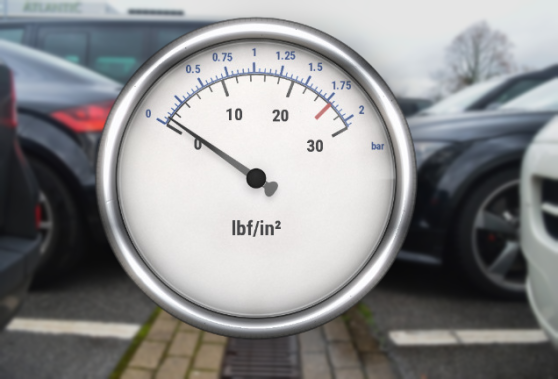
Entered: 1 psi
